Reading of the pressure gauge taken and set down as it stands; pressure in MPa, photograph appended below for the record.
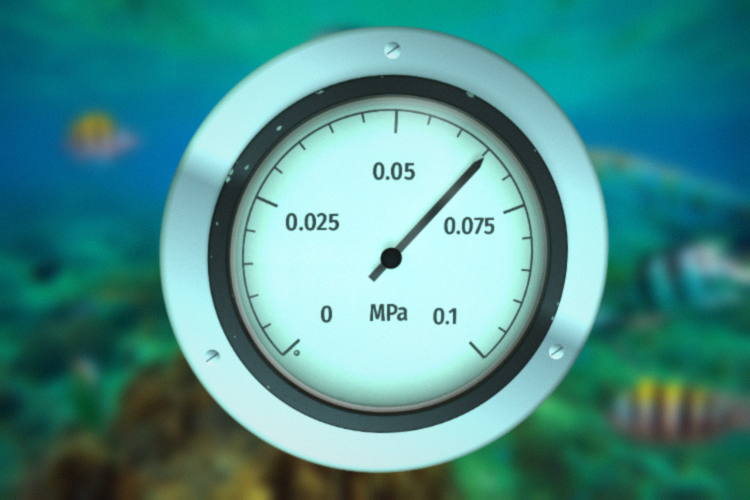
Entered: 0.065 MPa
